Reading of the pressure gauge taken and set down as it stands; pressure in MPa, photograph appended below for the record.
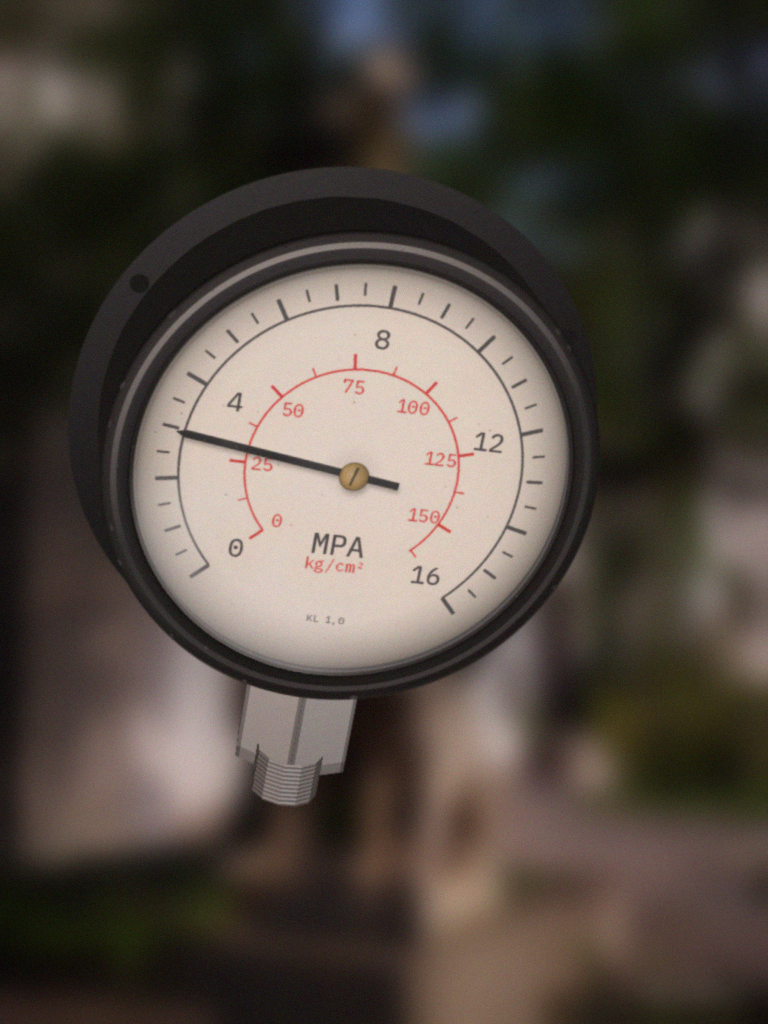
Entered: 3 MPa
